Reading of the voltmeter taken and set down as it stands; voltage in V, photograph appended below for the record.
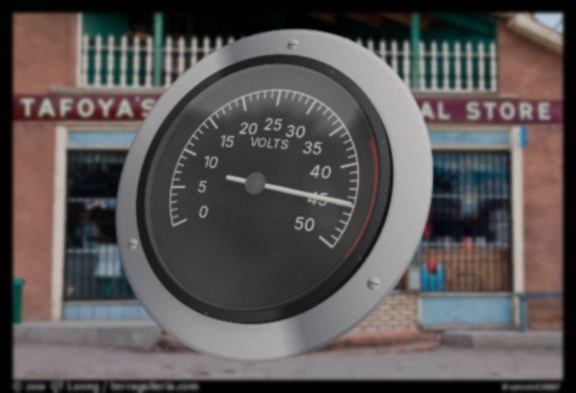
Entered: 45 V
